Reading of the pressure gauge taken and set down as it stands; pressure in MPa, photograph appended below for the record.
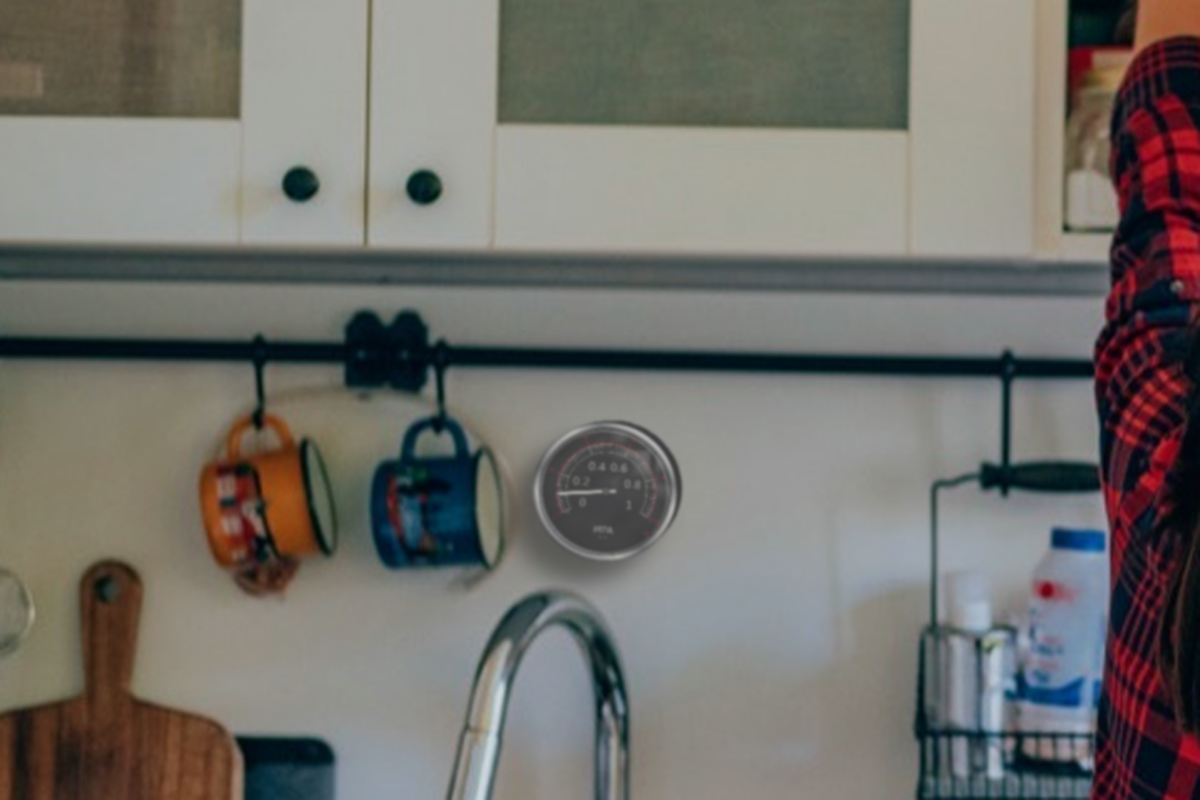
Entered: 0.1 MPa
